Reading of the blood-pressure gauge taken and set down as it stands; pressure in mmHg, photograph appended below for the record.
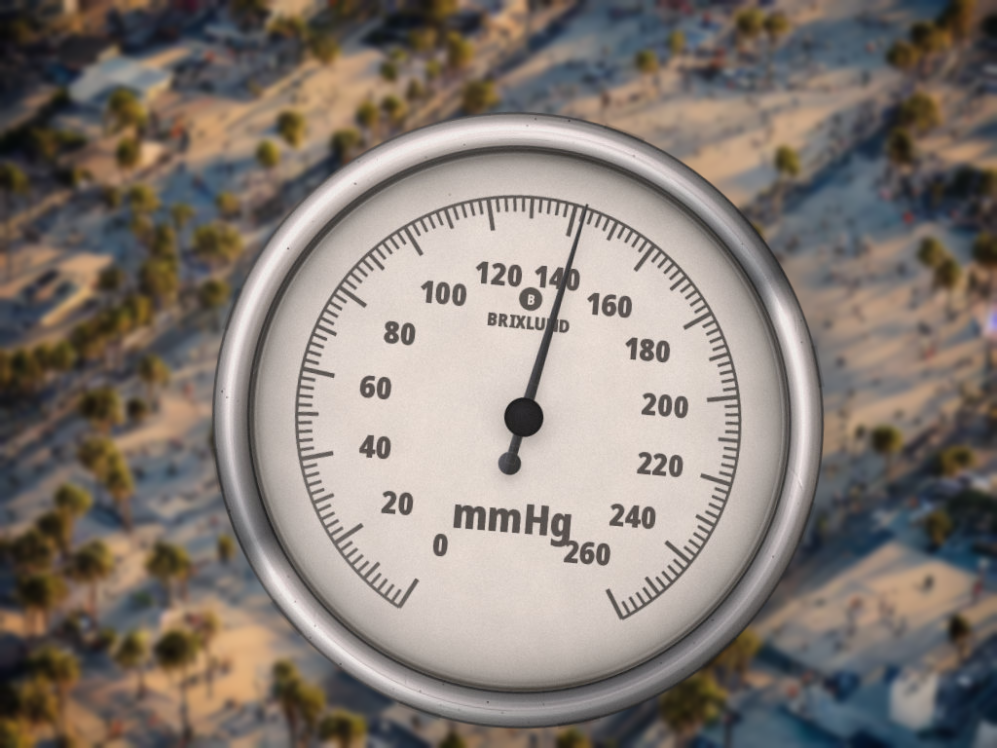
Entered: 142 mmHg
